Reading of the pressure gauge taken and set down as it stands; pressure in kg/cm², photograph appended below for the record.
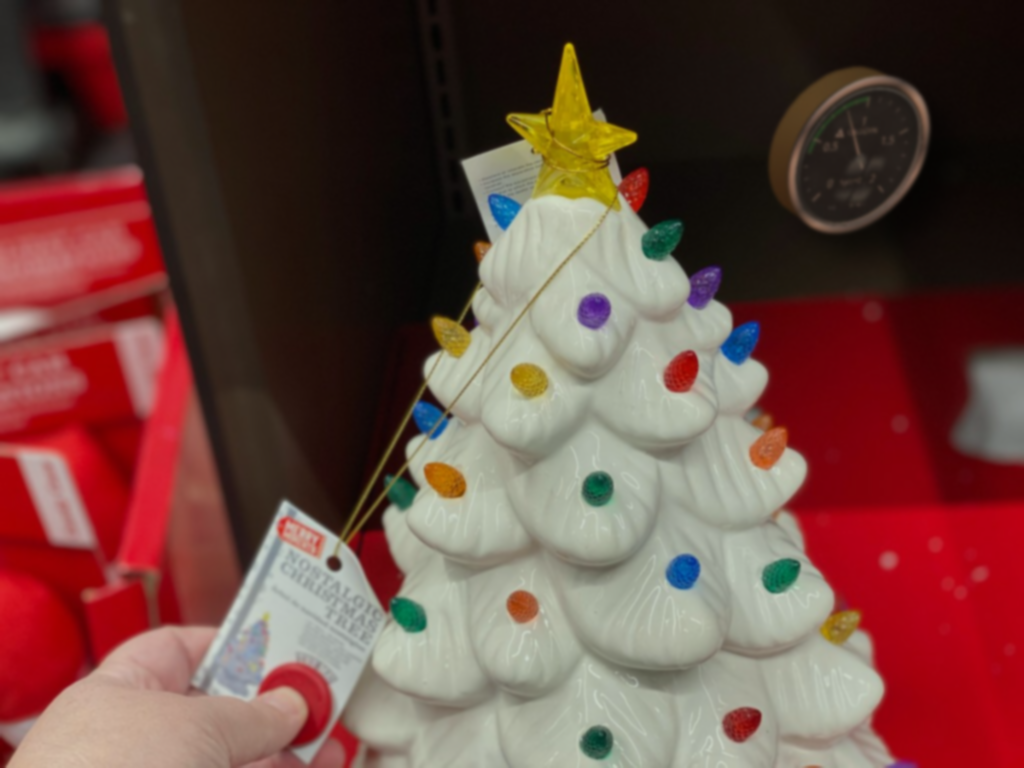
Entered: 0.8 kg/cm²
